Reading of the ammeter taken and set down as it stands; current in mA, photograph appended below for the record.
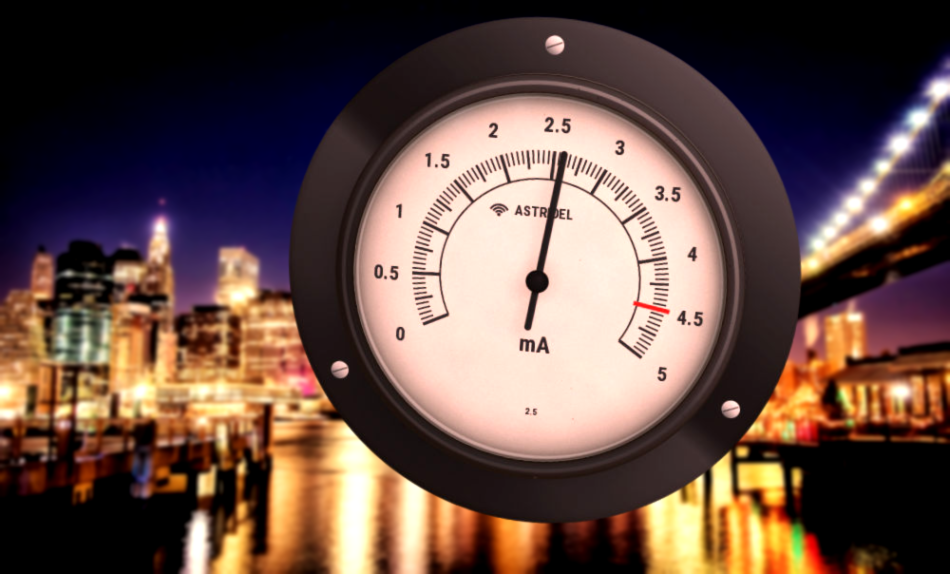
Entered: 2.6 mA
